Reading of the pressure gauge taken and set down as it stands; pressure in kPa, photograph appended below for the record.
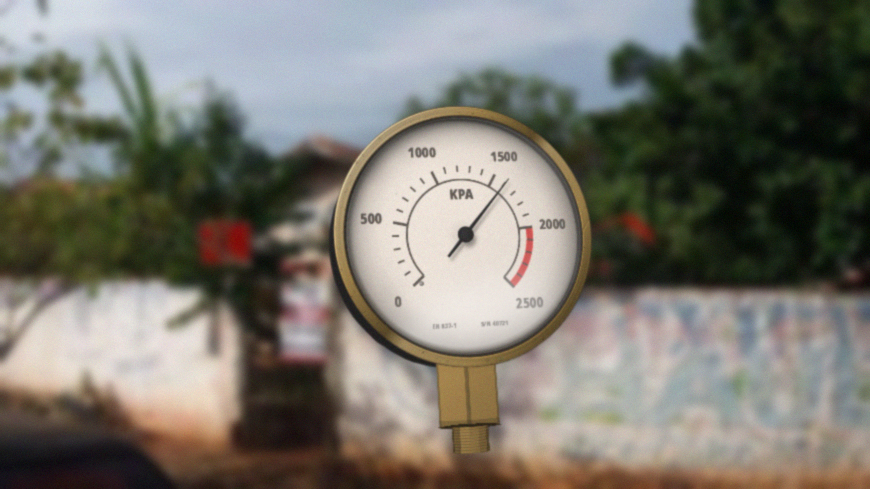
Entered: 1600 kPa
